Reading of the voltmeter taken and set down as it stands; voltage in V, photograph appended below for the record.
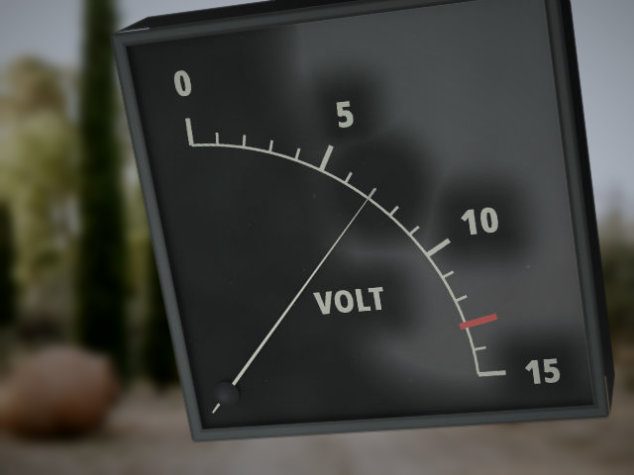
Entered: 7 V
